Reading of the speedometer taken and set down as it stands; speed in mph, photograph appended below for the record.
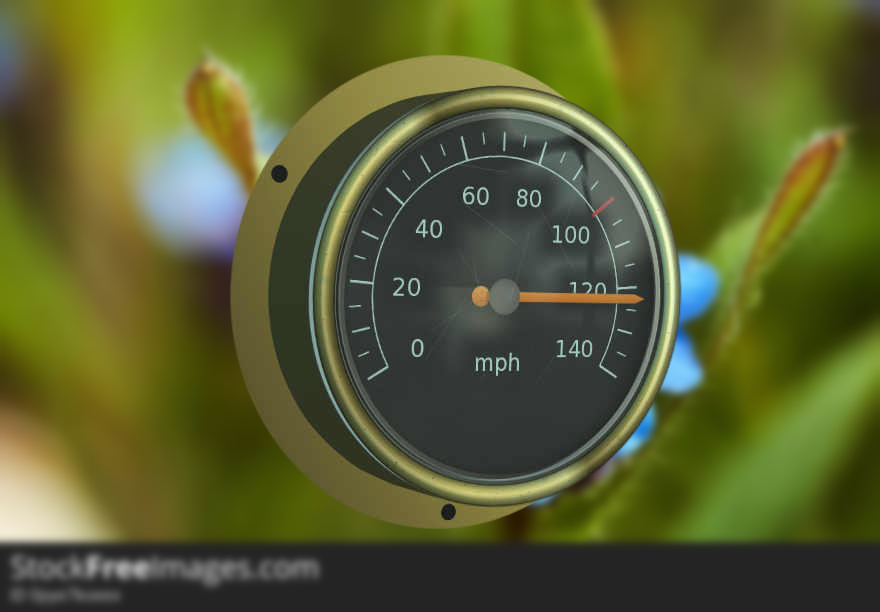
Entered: 122.5 mph
